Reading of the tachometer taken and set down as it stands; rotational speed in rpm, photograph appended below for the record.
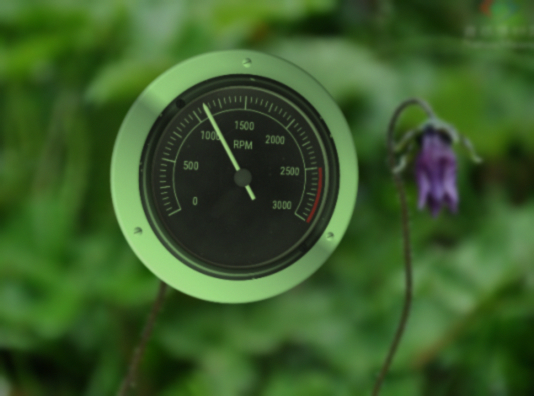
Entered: 1100 rpm
